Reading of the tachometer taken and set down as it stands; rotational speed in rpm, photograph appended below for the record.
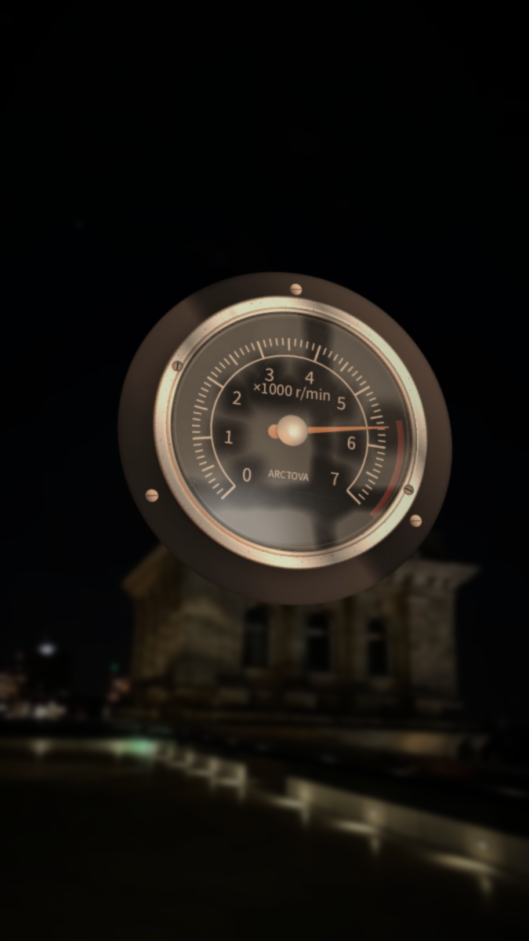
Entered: 5700 rpm
